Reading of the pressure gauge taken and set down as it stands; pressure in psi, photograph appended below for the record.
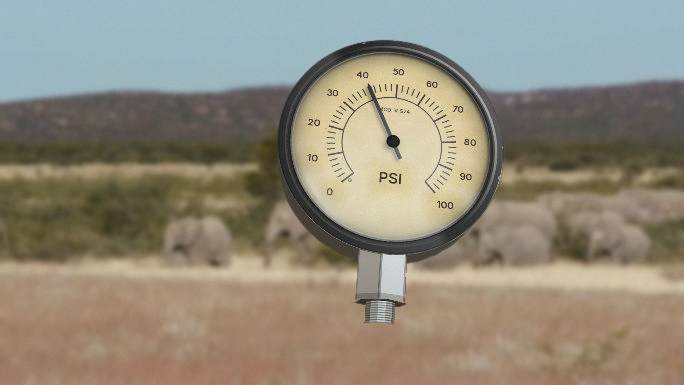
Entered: 40 psi
